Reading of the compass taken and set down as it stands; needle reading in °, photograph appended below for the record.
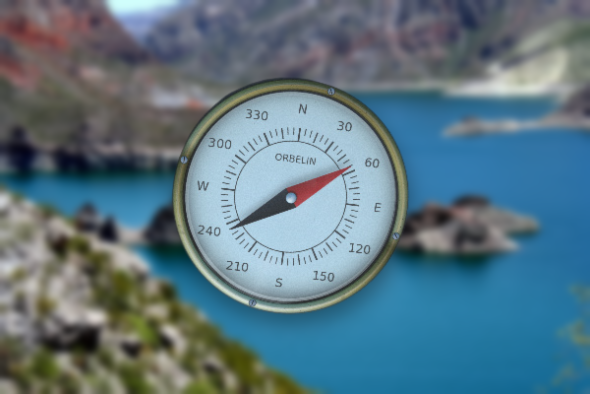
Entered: 55 °
